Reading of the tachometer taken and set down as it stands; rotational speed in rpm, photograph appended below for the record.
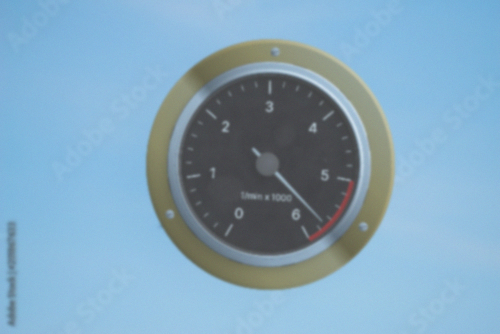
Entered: 5700 rpm
